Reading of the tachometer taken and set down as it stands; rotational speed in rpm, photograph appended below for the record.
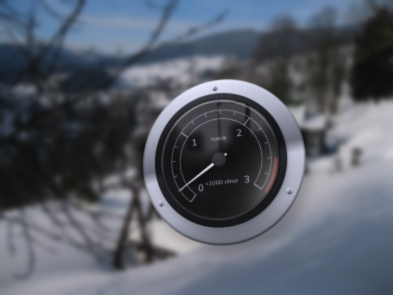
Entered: 200 rpm
